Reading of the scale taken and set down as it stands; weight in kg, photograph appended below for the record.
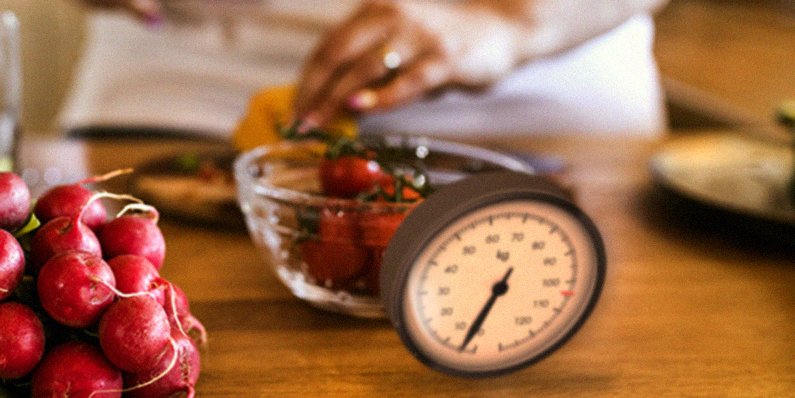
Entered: 5 kg
